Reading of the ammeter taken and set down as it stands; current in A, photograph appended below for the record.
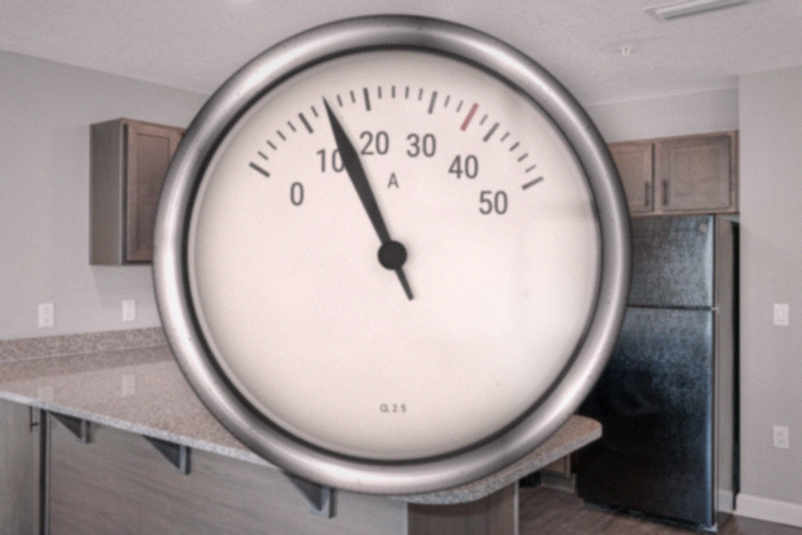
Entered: 14 A
